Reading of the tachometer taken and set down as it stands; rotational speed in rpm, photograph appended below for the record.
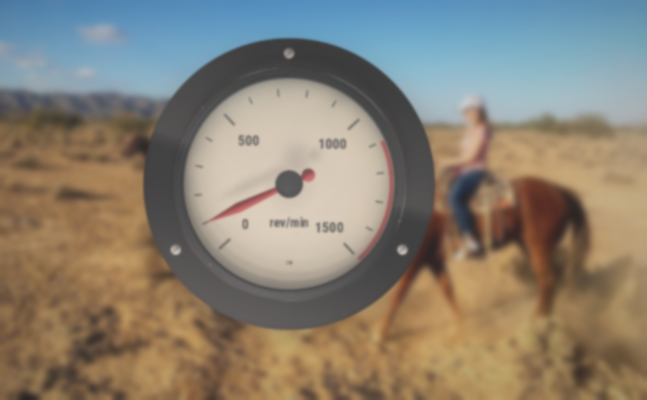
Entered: 100 rpm
